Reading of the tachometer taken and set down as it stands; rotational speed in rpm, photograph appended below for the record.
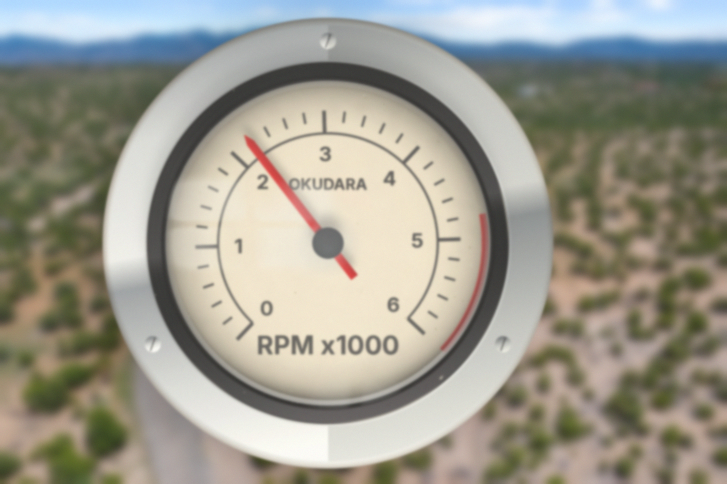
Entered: 2200 rpm
